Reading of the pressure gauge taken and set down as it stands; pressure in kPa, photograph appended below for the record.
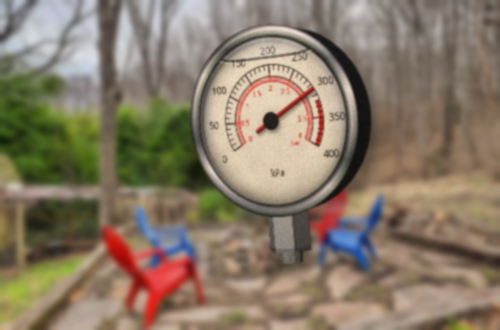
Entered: 300 kPa
